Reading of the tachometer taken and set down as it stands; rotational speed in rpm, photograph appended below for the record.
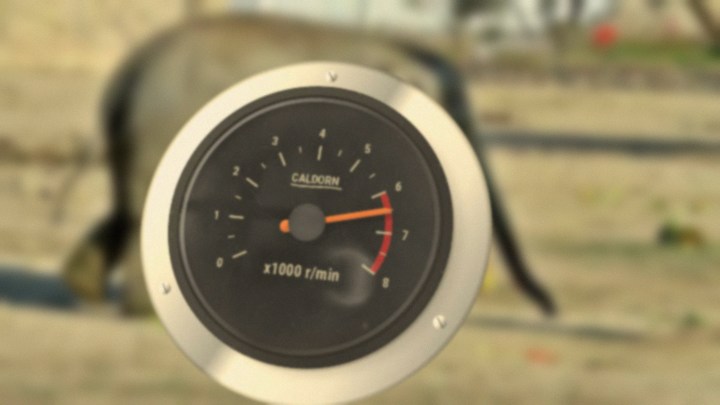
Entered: 6500 rpm
